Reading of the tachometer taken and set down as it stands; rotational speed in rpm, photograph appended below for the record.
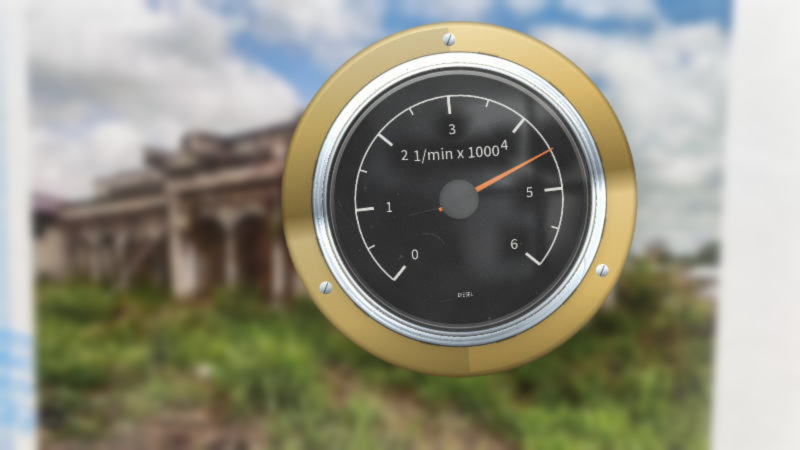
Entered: 4500 rpm
